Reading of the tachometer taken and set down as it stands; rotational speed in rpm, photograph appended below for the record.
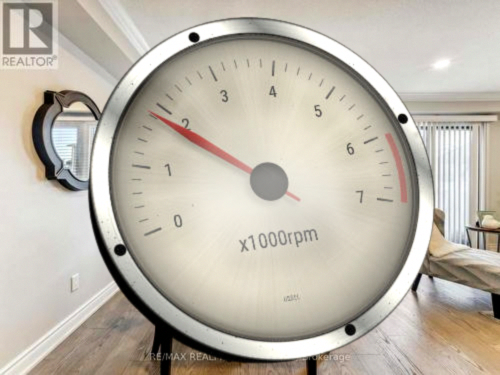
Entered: 1800 rpm
